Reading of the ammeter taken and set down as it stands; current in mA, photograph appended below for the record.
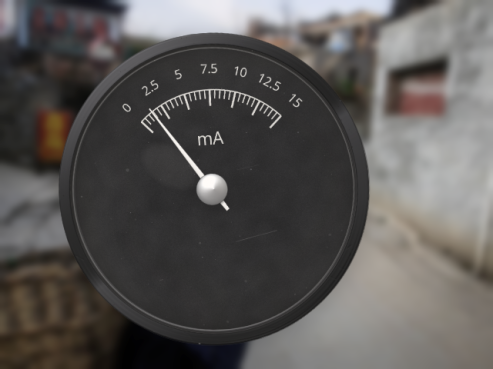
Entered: 1.5 mA
